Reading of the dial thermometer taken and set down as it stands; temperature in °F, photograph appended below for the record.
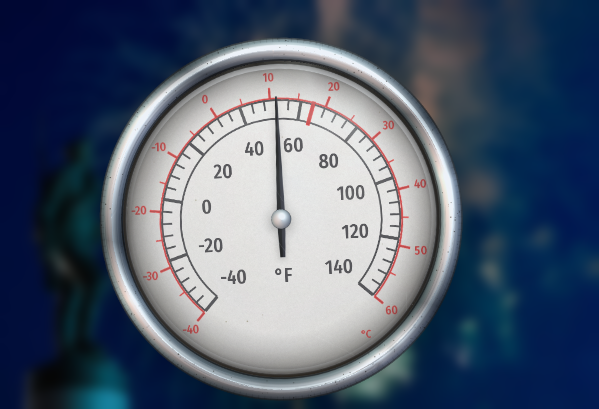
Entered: 52 °F
